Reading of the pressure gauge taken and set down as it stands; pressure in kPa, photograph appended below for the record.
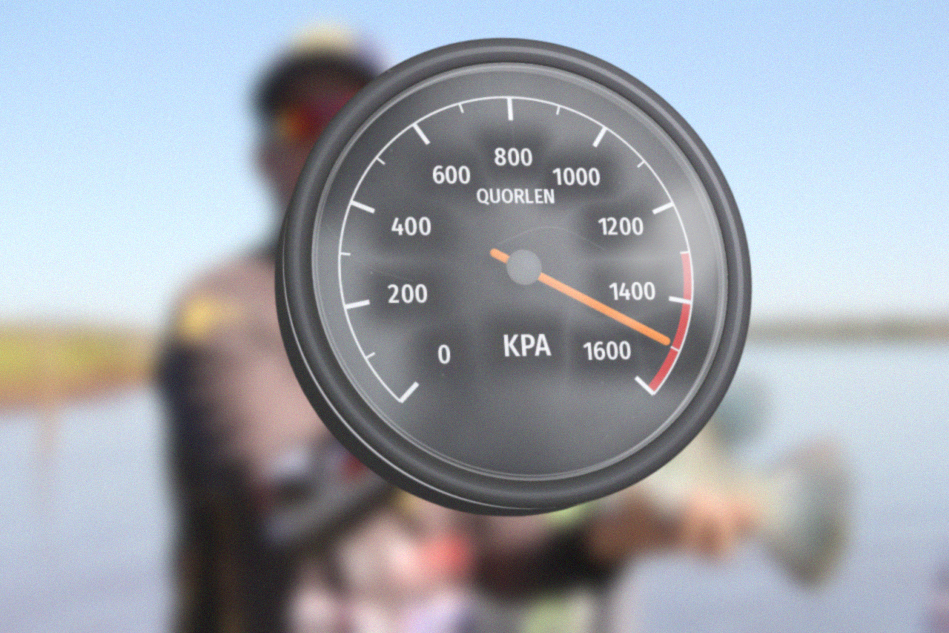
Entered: 1500 kPa
